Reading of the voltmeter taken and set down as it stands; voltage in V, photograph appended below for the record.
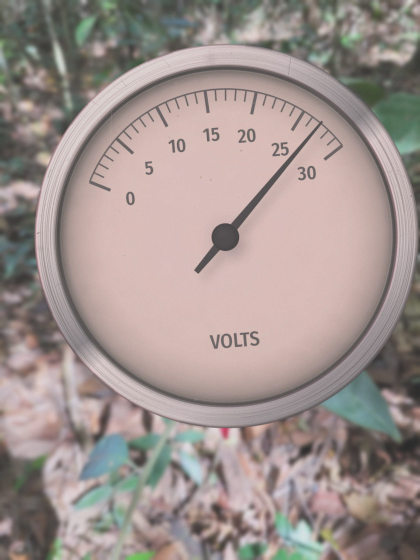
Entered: 27 V
